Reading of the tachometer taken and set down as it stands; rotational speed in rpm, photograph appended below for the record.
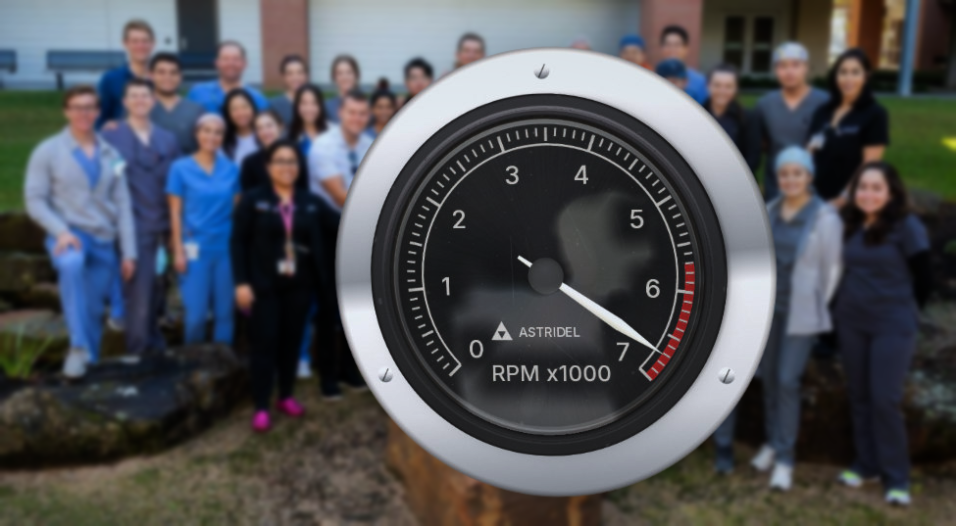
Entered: 6700 rpm
